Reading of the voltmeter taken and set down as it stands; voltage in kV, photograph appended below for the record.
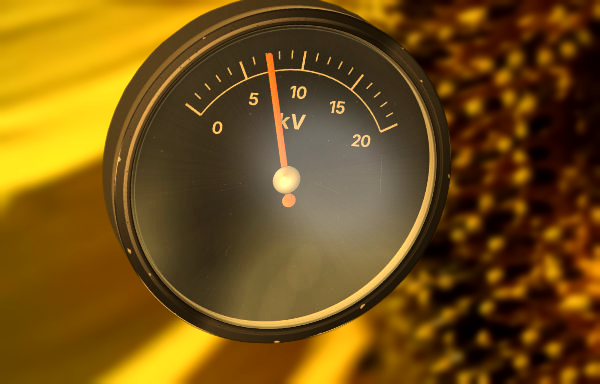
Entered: 7 kV
